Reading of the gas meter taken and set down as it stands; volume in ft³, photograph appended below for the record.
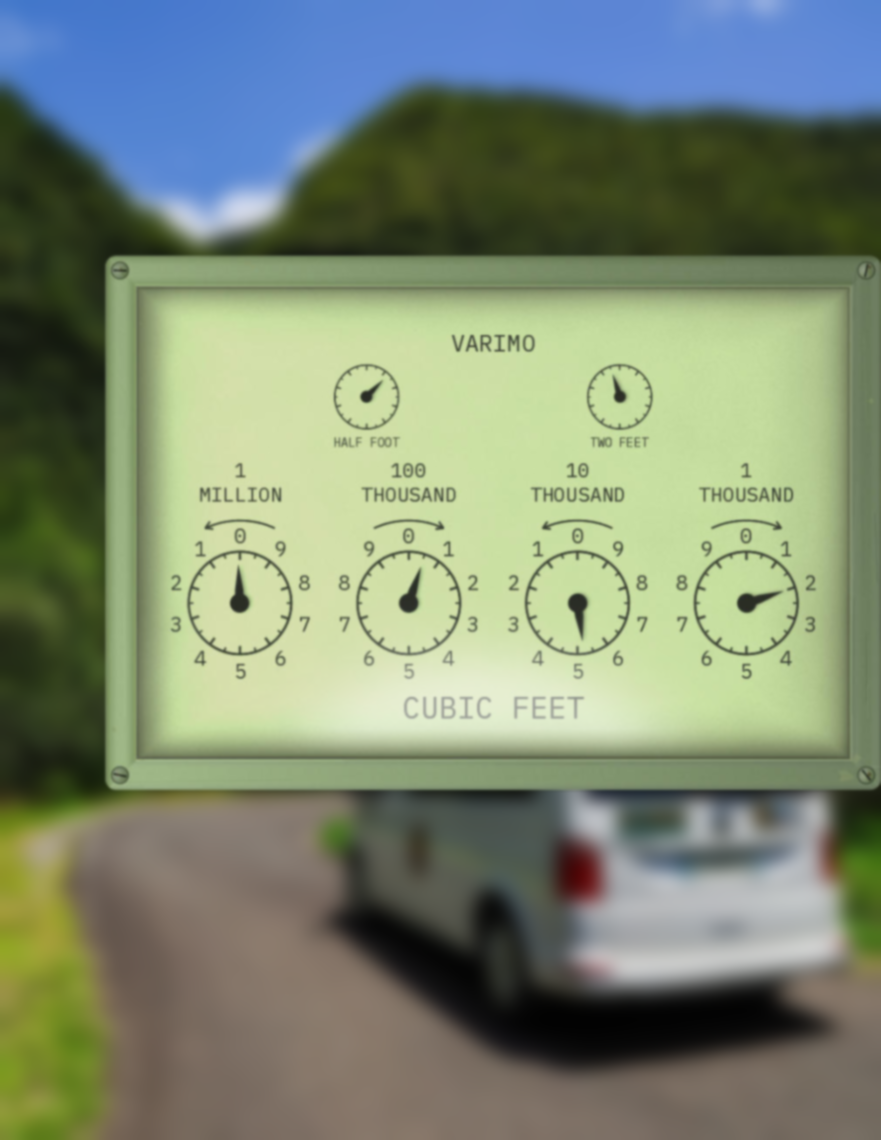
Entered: 5200 ft³
